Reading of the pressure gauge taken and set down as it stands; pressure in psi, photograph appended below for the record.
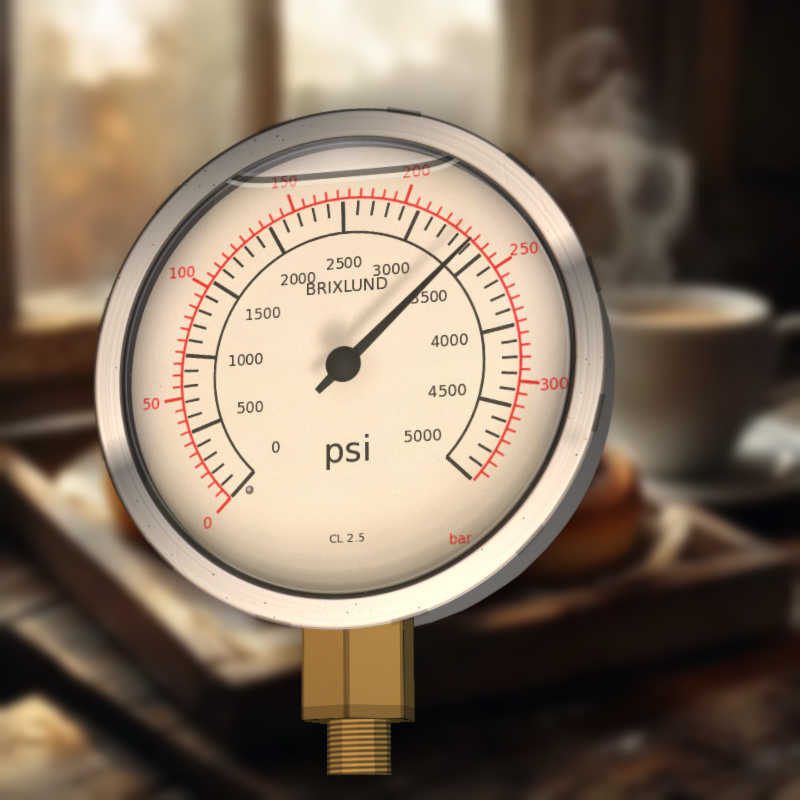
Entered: 3400 psi
